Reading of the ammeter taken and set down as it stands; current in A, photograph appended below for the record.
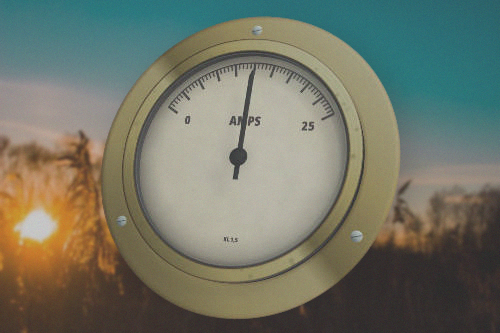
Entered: 12.5 A
